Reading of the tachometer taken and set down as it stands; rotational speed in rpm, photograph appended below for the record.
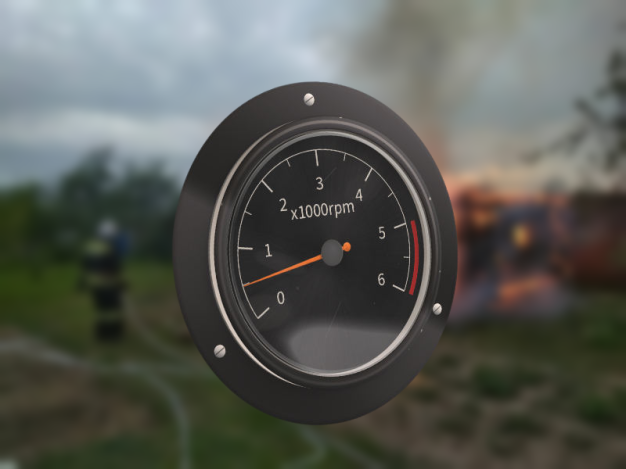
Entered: 500 rpm
